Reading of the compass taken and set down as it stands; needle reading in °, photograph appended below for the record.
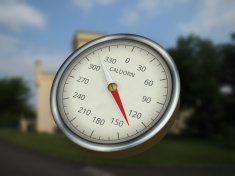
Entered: 135 °
